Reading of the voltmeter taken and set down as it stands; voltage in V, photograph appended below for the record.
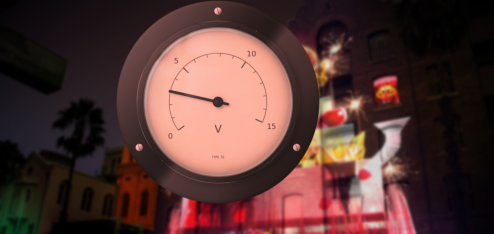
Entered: 3 V
